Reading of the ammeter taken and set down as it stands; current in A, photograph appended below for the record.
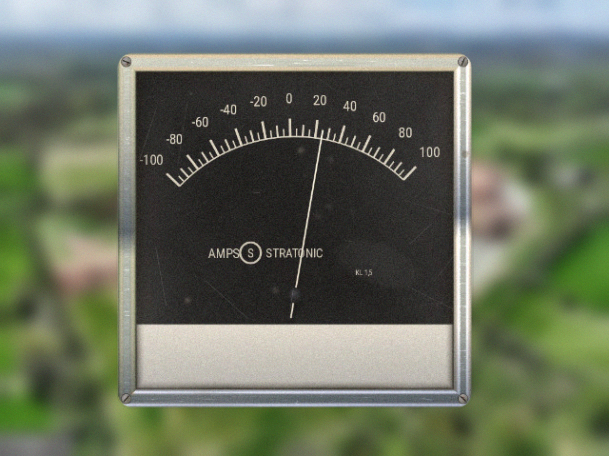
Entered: 25 A
